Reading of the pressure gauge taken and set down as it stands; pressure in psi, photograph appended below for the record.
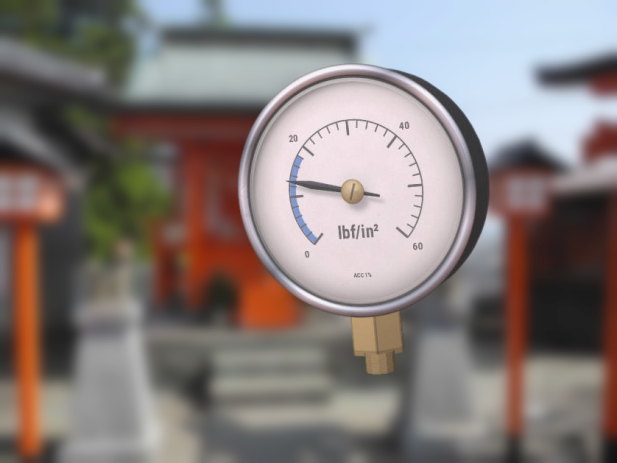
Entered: 13 psi
